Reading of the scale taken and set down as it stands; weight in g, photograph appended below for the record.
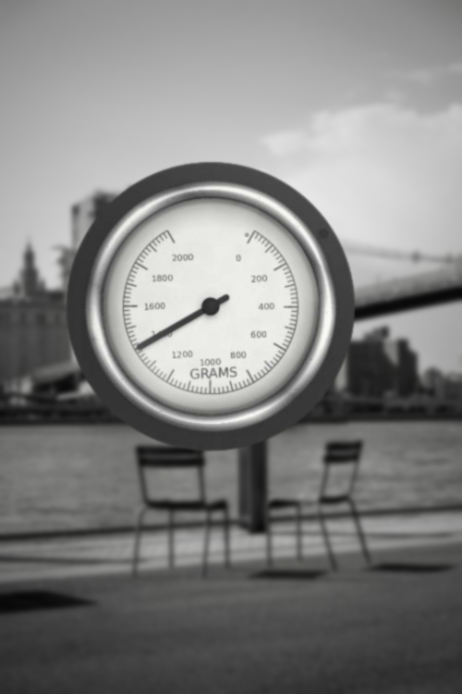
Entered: 1400 g
